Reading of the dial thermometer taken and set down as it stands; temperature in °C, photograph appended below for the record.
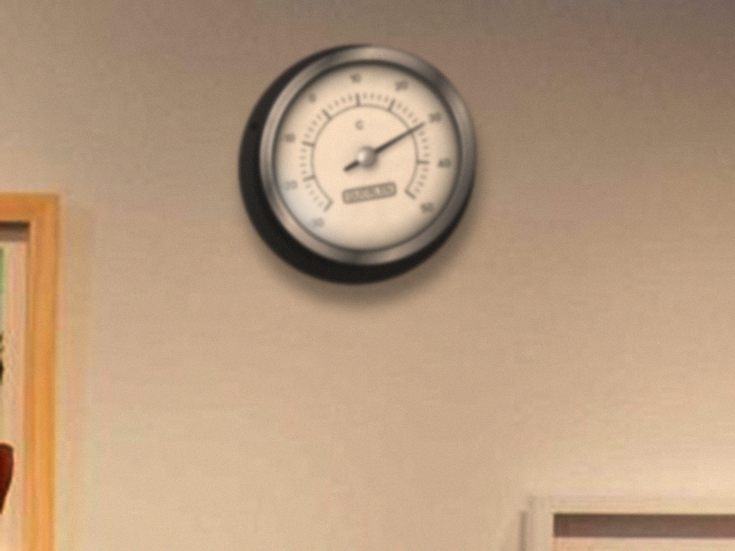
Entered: 30 °C
